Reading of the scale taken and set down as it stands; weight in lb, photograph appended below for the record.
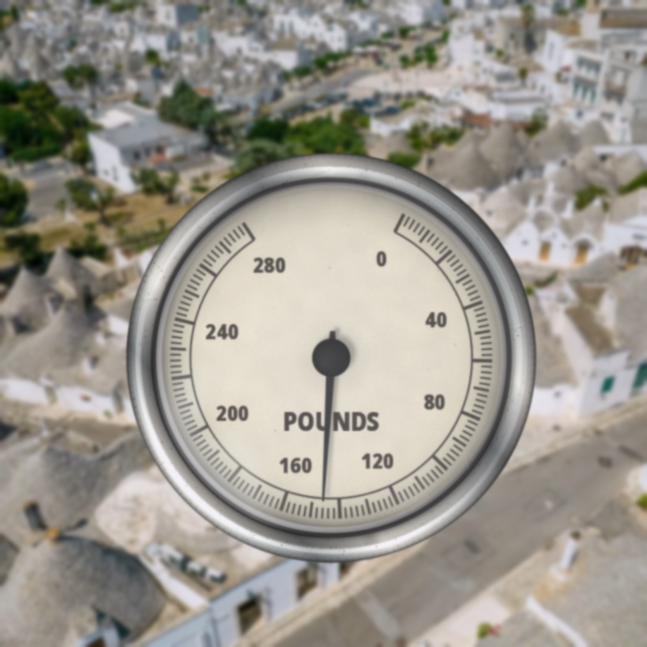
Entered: 146 lb
